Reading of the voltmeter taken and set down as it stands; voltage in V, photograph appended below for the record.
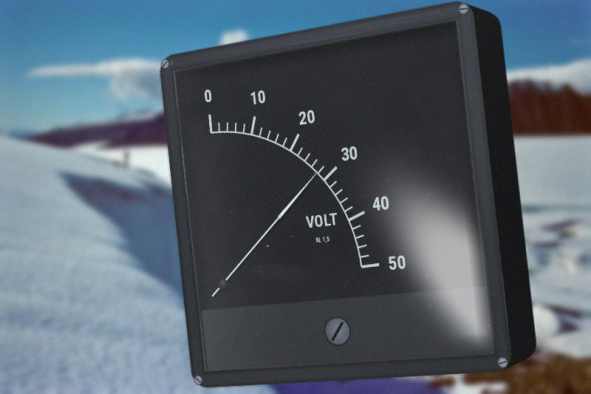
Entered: 28 V
